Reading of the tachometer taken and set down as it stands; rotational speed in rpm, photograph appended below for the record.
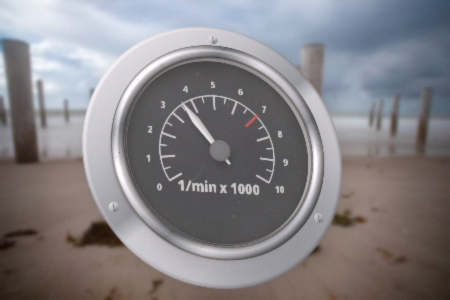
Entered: 3500 rpm
